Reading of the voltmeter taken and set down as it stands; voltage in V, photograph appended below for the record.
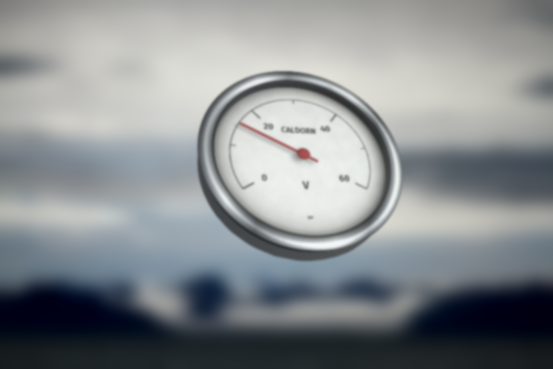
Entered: 15 V
